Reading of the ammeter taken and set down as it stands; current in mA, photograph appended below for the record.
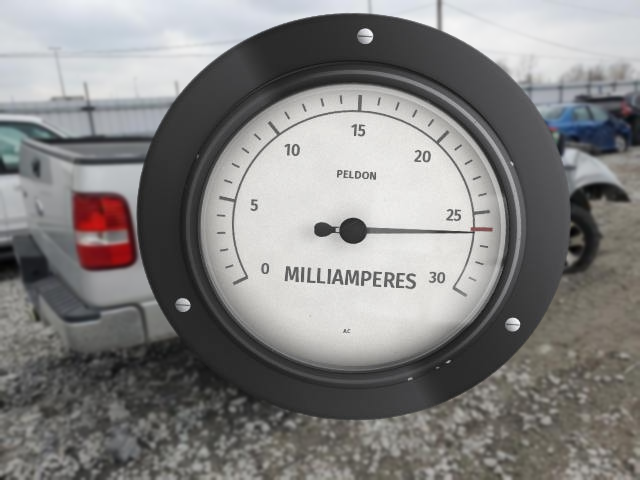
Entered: 26 mA
